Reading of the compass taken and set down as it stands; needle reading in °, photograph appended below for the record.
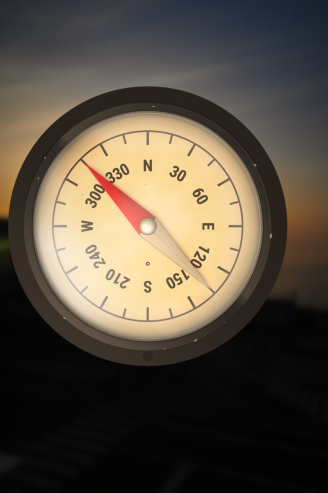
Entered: 315 °
